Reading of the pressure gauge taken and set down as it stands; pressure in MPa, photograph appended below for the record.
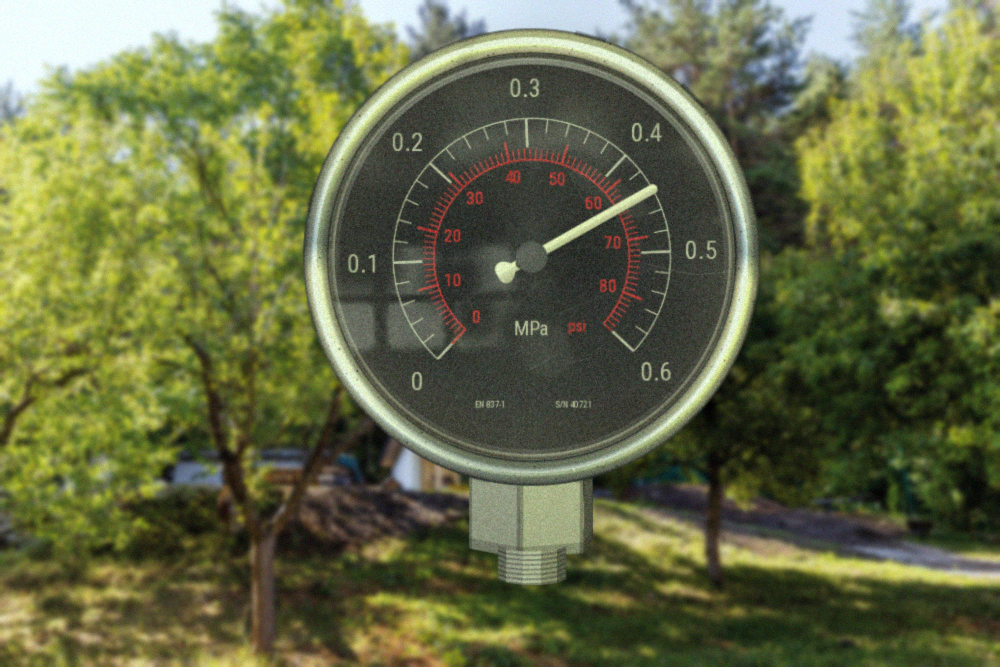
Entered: 0.44 MPa
